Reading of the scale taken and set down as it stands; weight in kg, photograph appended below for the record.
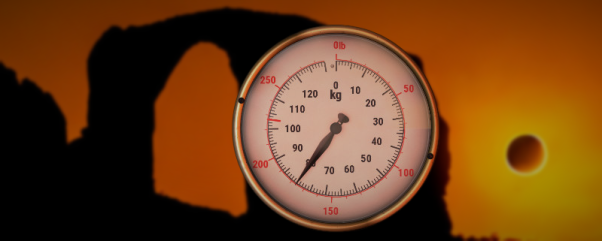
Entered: 80 kg
